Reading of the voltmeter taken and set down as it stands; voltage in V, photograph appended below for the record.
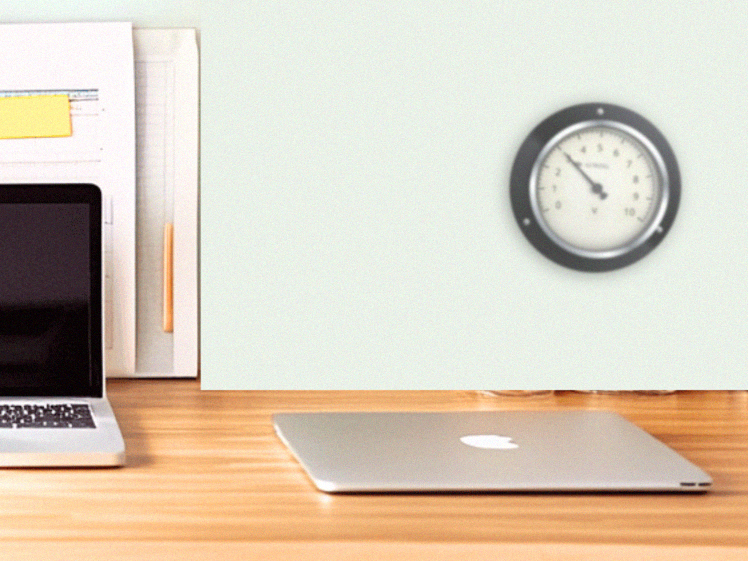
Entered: 3 V
